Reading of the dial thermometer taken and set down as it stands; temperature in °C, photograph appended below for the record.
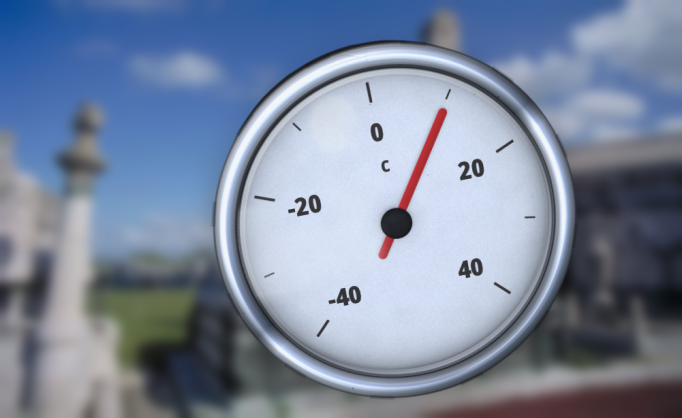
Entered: 10 °C
